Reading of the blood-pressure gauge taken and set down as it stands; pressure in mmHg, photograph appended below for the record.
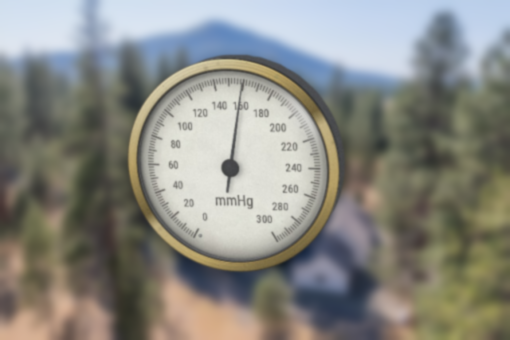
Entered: 160 mmHg
